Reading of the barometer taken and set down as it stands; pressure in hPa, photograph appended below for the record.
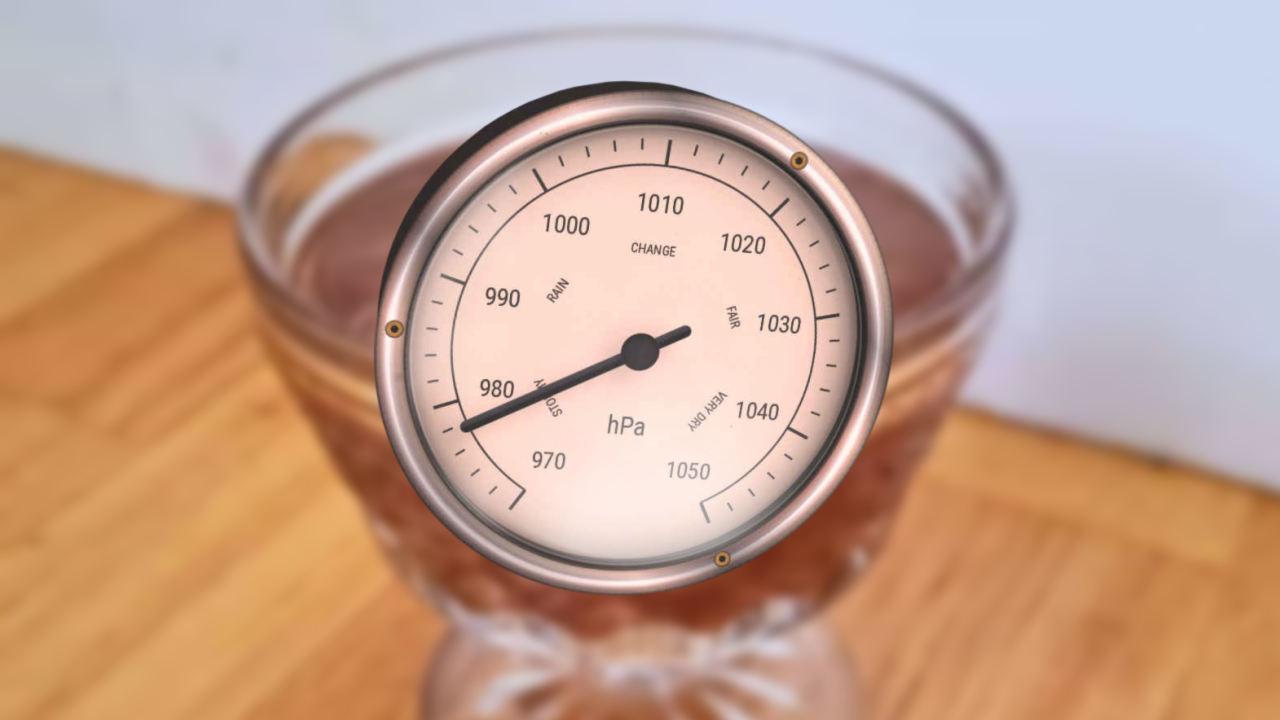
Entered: 978 hPa
